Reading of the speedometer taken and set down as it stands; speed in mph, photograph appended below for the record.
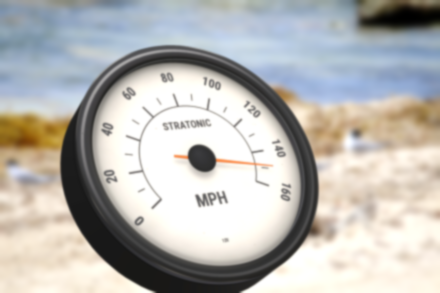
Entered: 150 mph
